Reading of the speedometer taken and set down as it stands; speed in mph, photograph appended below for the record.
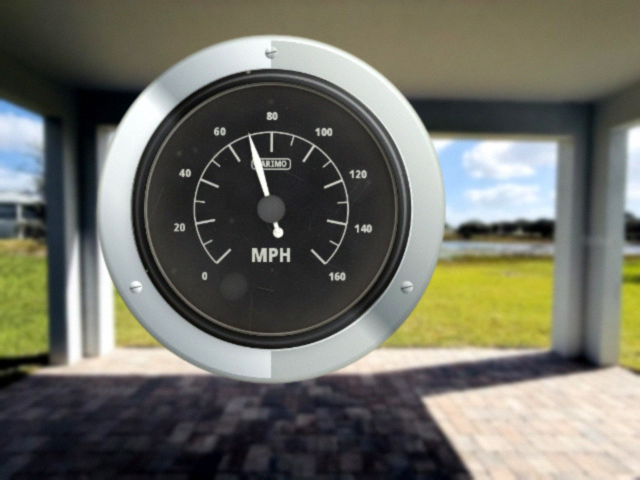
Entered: 70 mph
